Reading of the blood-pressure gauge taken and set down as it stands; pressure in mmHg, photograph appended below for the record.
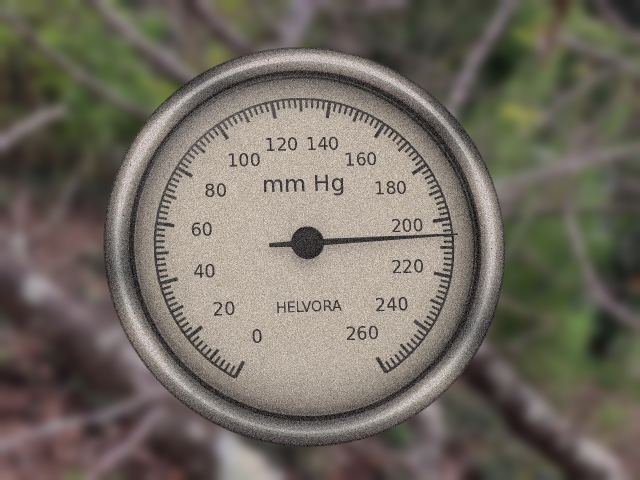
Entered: 206 mmHg
